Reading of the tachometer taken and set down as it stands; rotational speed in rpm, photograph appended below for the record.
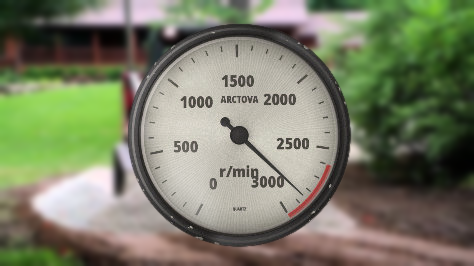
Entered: 2850 rpm
